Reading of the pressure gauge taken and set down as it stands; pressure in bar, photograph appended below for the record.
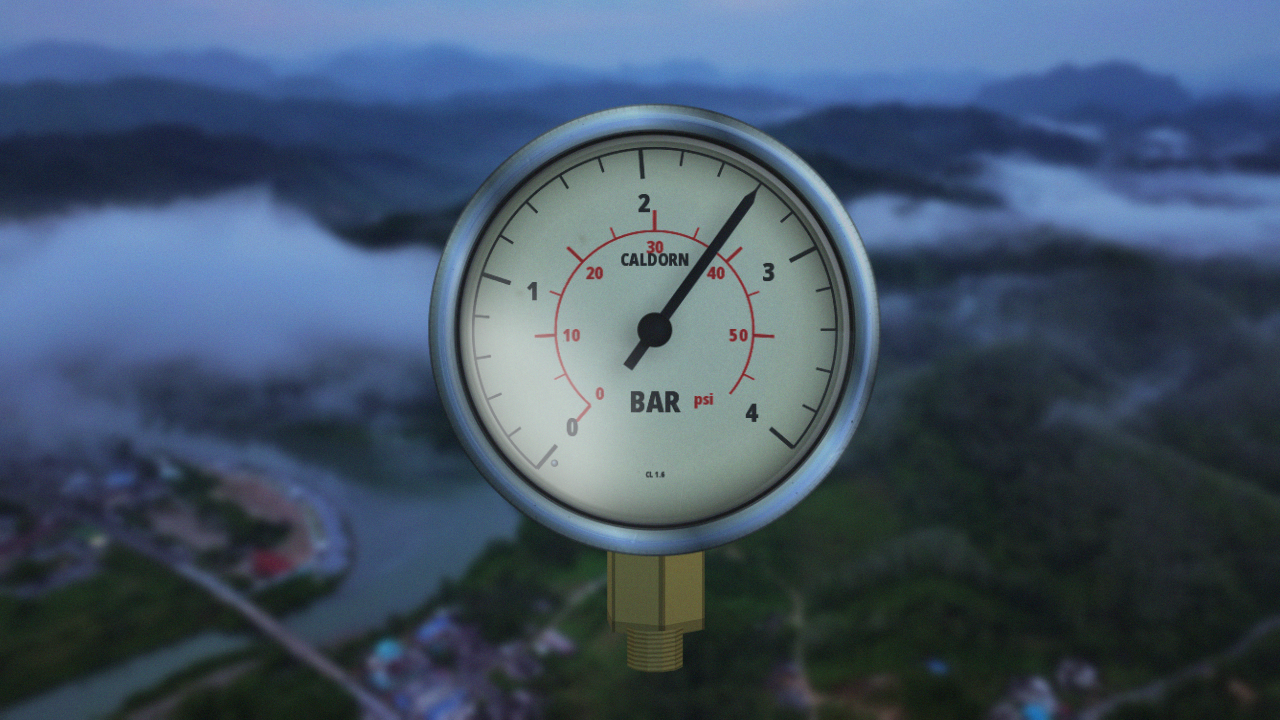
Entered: 2.6 bar
